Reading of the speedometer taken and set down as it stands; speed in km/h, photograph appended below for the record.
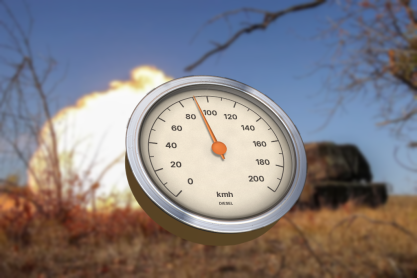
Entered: 90 km/h
